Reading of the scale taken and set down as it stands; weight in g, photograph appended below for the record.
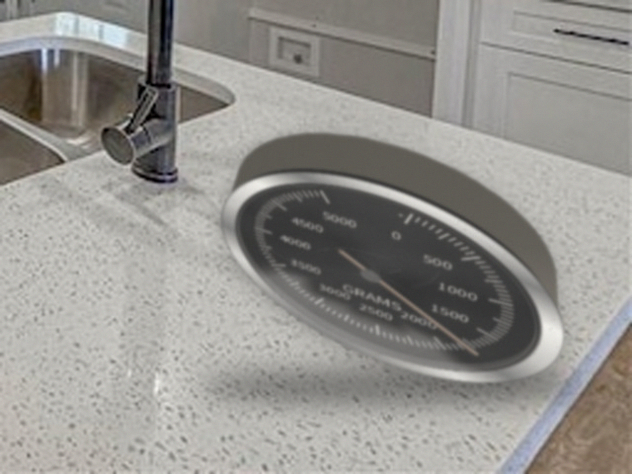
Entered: 1750 g
